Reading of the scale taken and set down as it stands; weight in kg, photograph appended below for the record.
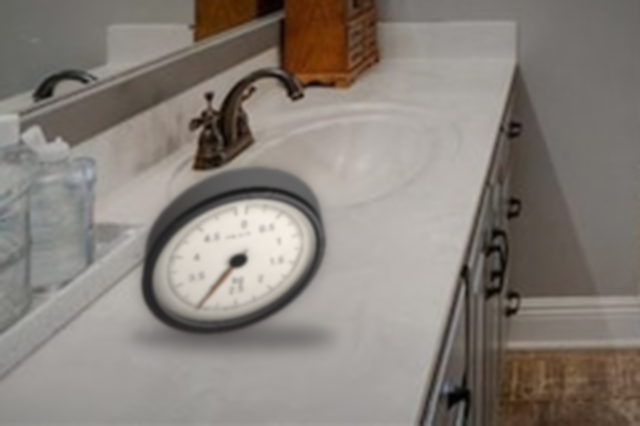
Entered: 3 kg
